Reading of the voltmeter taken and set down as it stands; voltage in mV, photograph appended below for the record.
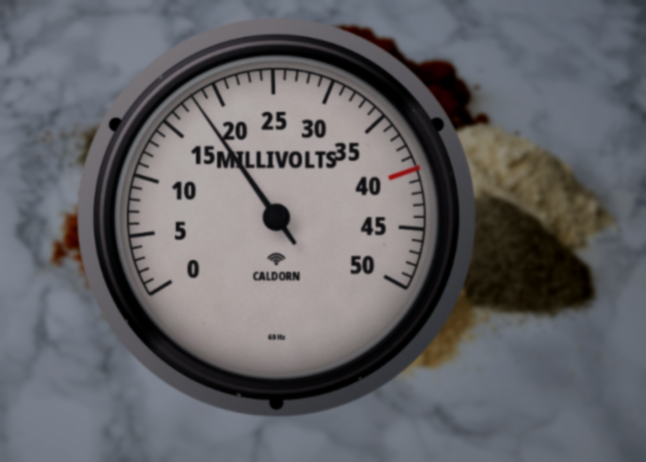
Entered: 18 mV
